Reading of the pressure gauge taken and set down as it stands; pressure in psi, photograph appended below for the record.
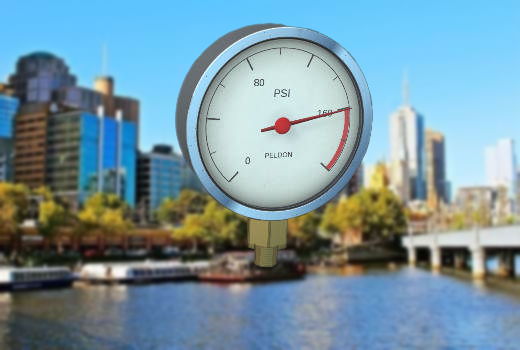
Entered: 160 psi
